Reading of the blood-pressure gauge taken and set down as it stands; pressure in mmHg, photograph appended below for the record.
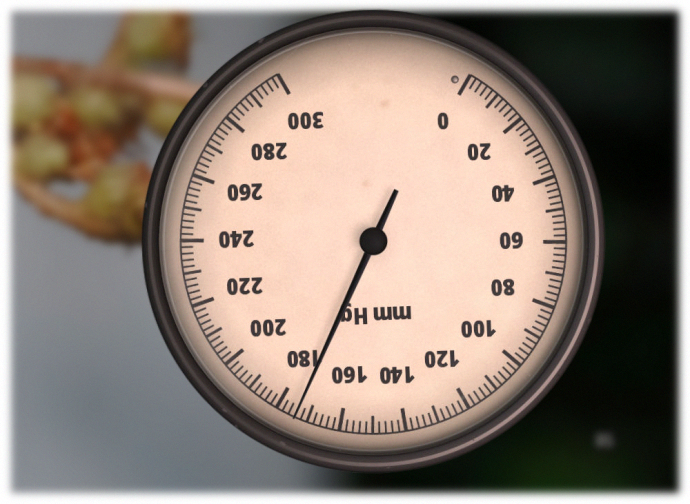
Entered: 174 mmHg
